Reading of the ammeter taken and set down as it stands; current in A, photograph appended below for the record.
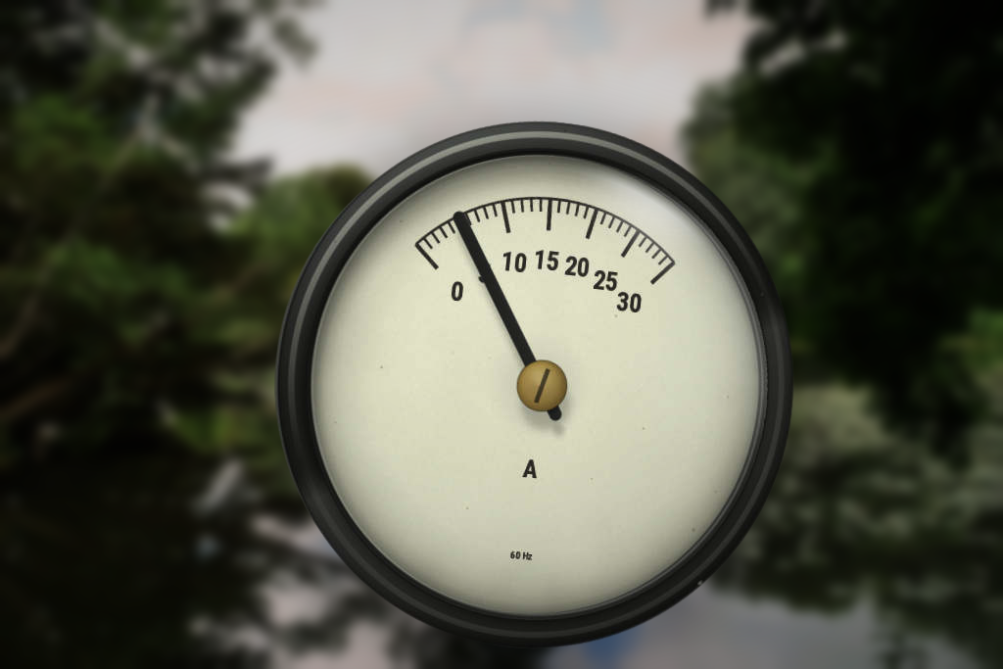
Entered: 5 A
